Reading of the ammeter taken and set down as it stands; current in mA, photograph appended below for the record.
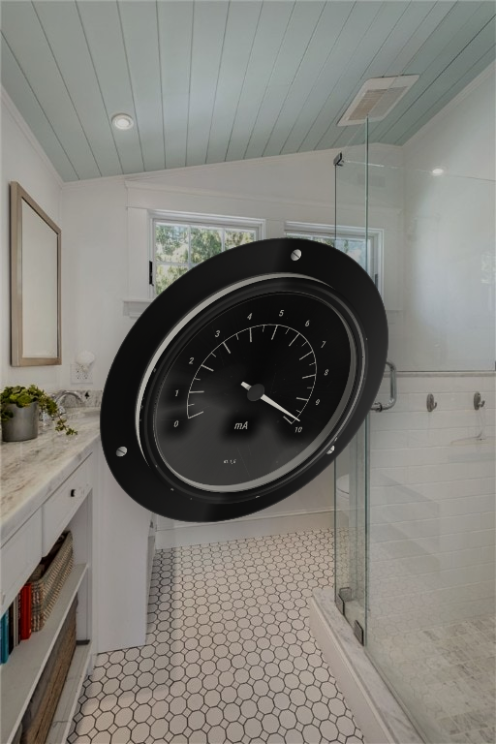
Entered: 9.75 mA
